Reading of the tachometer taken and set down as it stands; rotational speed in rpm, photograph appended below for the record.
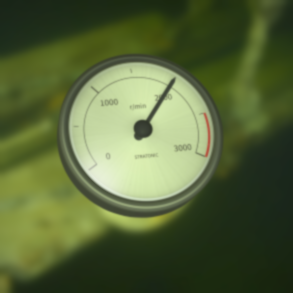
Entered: 2000 rpm
